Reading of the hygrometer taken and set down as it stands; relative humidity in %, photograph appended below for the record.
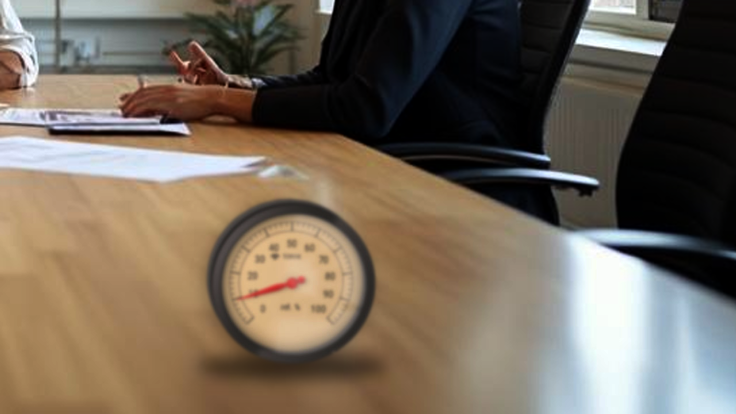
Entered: 10 %
